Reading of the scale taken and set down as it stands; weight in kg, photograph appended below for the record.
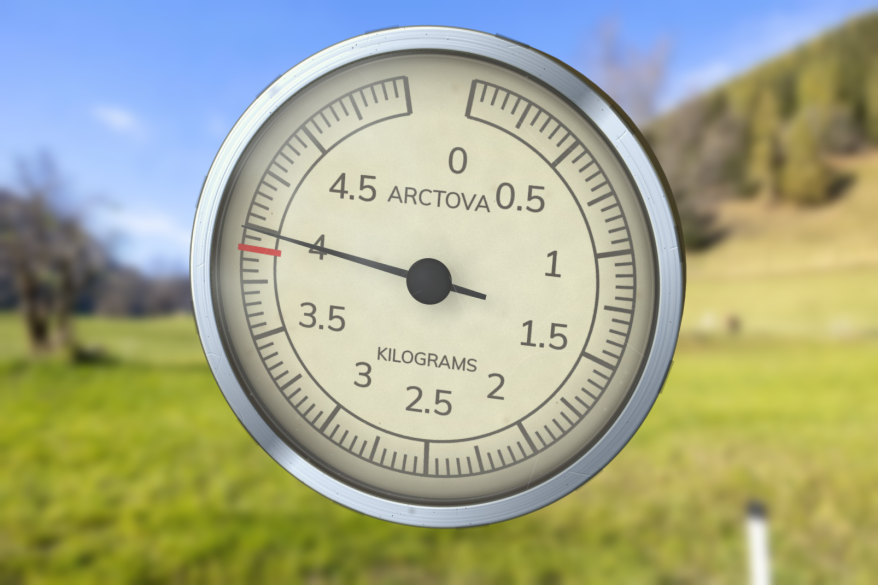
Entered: 4 kg
